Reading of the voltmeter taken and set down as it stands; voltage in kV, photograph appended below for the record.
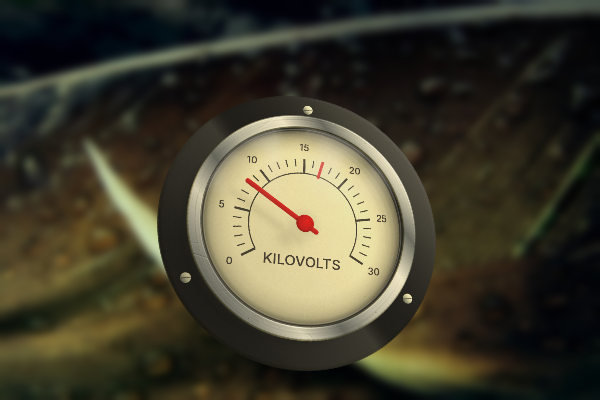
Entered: 8 kV
